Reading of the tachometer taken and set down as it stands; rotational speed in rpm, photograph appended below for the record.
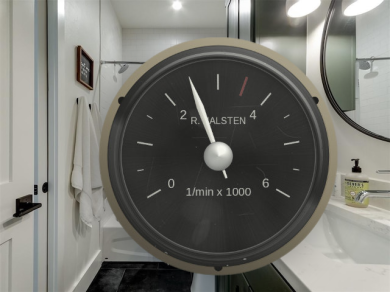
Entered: 2500 rpm
